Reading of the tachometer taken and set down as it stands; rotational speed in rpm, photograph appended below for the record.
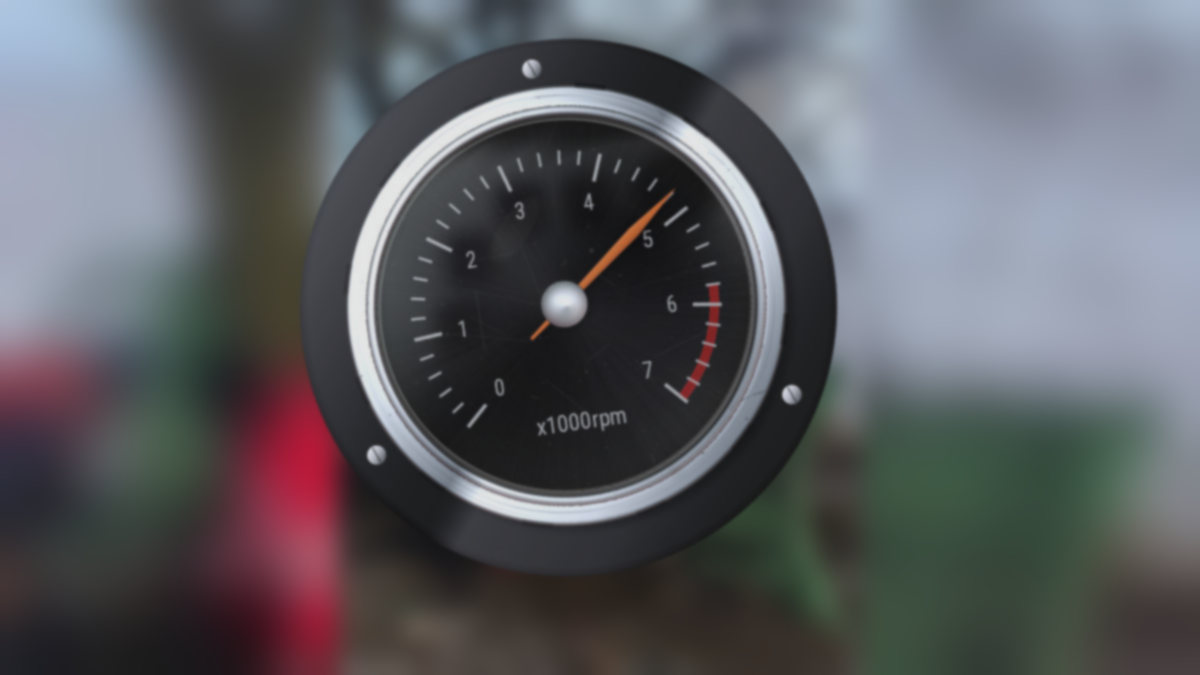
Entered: 4800 rpm
